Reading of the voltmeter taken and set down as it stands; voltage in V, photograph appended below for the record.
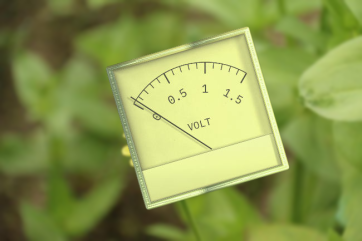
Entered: 0.05 V
